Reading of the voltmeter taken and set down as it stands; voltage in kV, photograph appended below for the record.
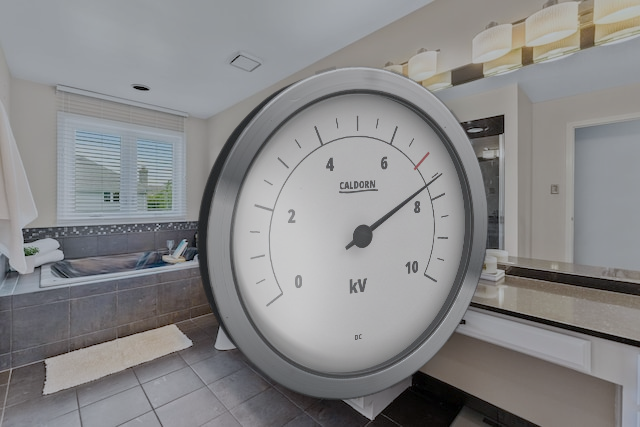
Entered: 7.5 kV
